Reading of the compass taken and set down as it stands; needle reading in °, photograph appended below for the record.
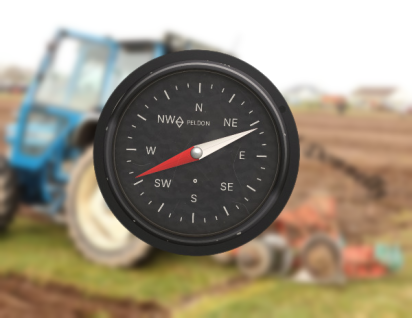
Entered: 245 °
